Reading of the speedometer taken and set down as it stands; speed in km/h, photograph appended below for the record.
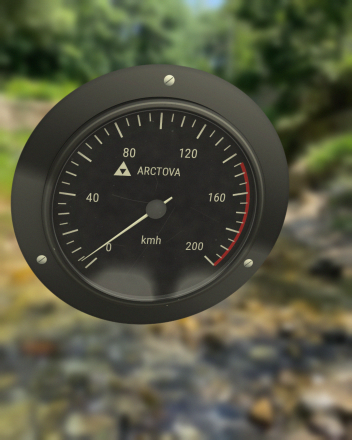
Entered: 5 km/h
